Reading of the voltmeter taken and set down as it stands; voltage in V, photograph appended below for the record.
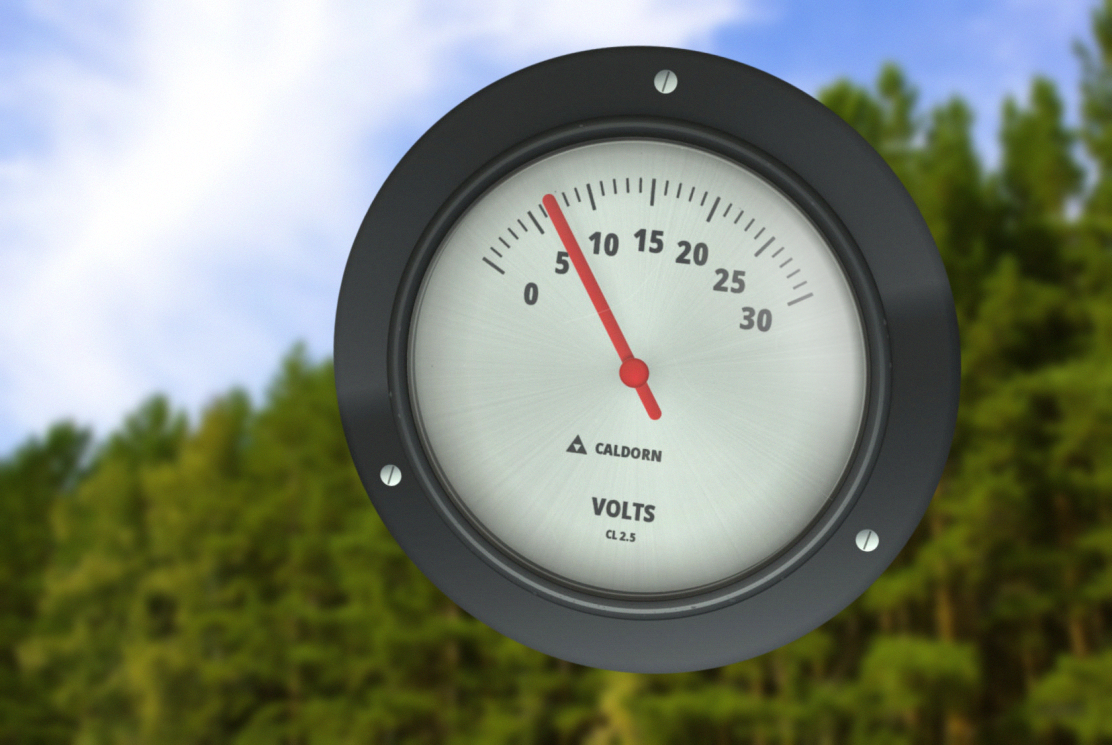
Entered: 7 V
